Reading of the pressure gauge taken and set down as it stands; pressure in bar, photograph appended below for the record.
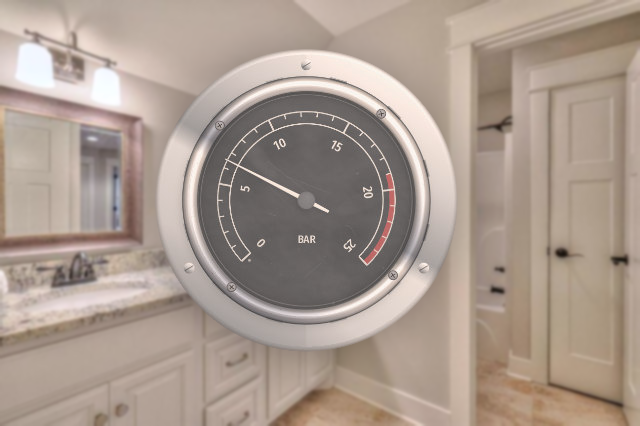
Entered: 6.5 bar
